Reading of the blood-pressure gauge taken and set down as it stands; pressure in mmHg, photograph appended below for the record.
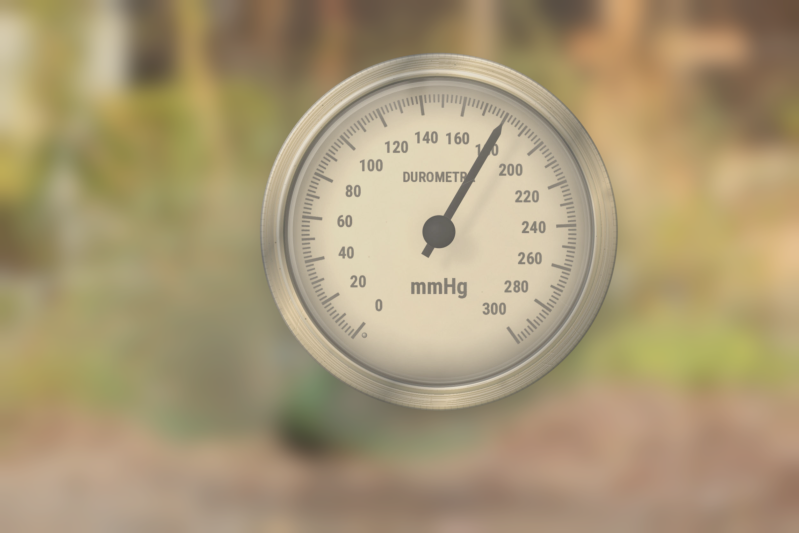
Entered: 180 mmHg
